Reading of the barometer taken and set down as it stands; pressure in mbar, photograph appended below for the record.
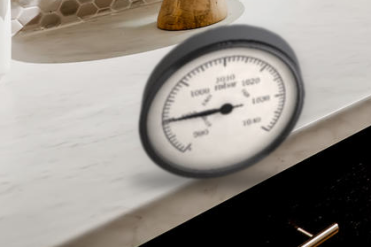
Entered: 990 mbar
